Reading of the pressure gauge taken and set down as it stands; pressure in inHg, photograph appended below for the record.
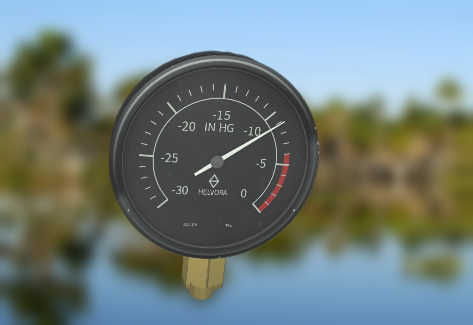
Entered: -9 inHg
